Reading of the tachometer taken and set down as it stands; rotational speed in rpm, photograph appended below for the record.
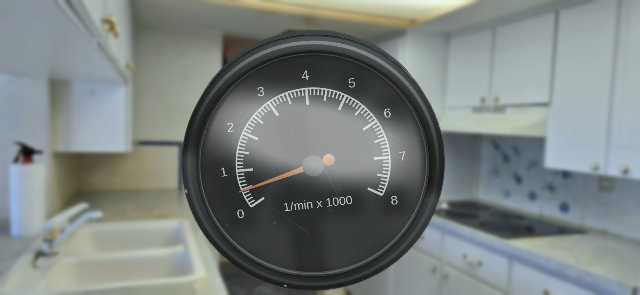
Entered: 500 rpm
